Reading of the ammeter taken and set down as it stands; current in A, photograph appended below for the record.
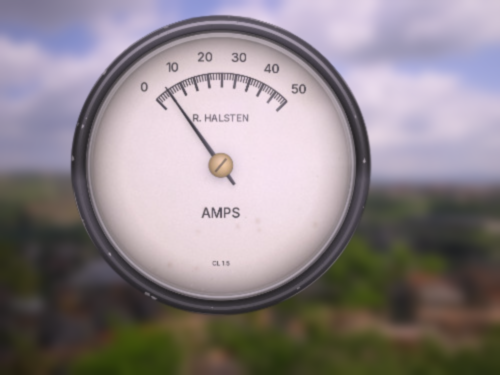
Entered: 5 A
